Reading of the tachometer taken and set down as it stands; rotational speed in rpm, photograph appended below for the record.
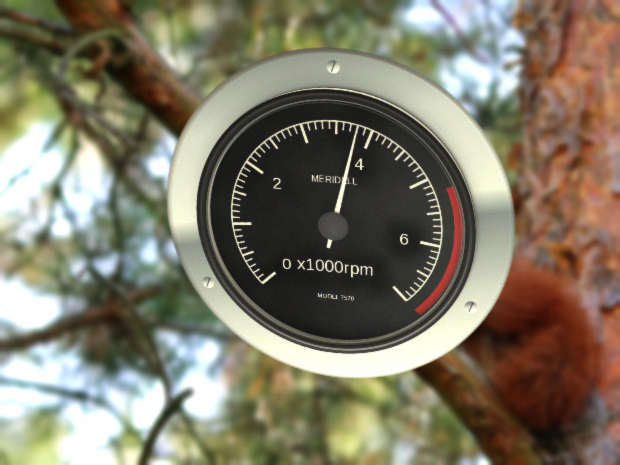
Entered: 3800 rpm
